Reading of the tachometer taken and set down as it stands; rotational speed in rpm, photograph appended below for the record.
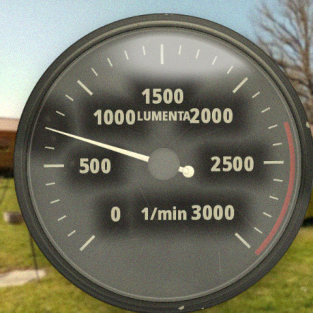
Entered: 700 rpm
